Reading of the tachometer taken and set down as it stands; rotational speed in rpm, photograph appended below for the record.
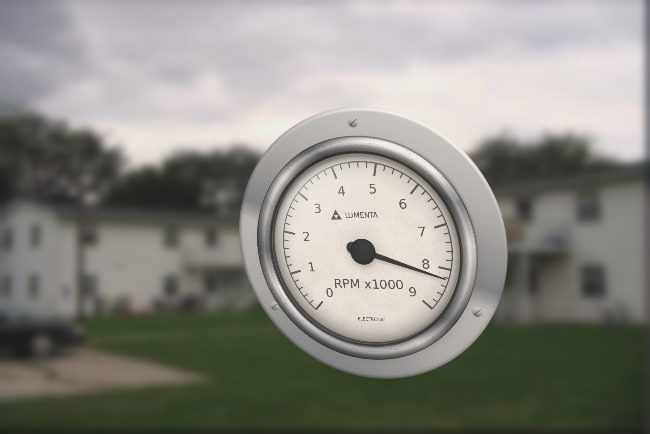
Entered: 8200 rpm
